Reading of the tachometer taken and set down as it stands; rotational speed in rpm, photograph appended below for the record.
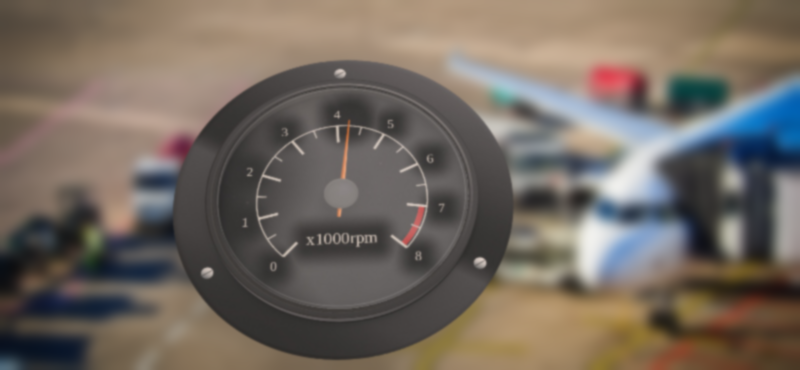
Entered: 4250 rpm
